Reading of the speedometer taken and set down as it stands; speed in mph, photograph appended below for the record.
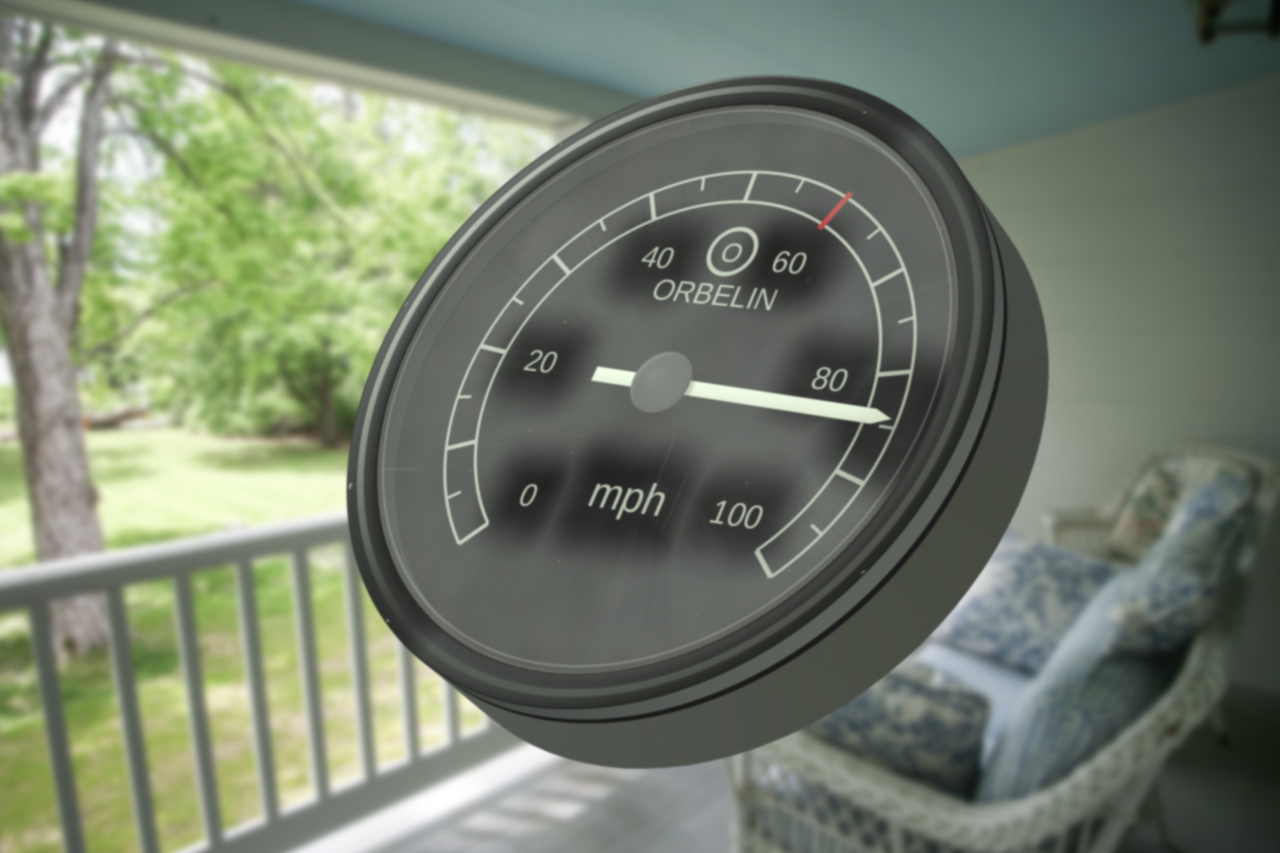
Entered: 85 mph
